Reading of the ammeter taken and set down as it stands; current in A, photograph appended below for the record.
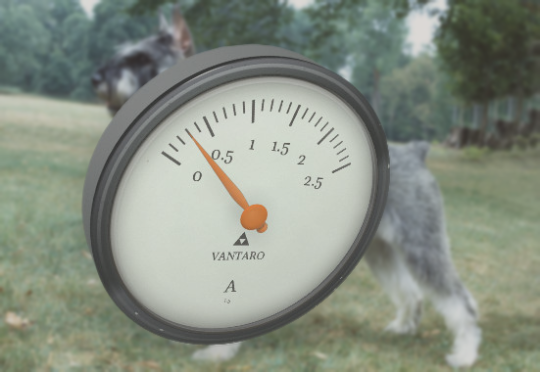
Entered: 0.3 A
